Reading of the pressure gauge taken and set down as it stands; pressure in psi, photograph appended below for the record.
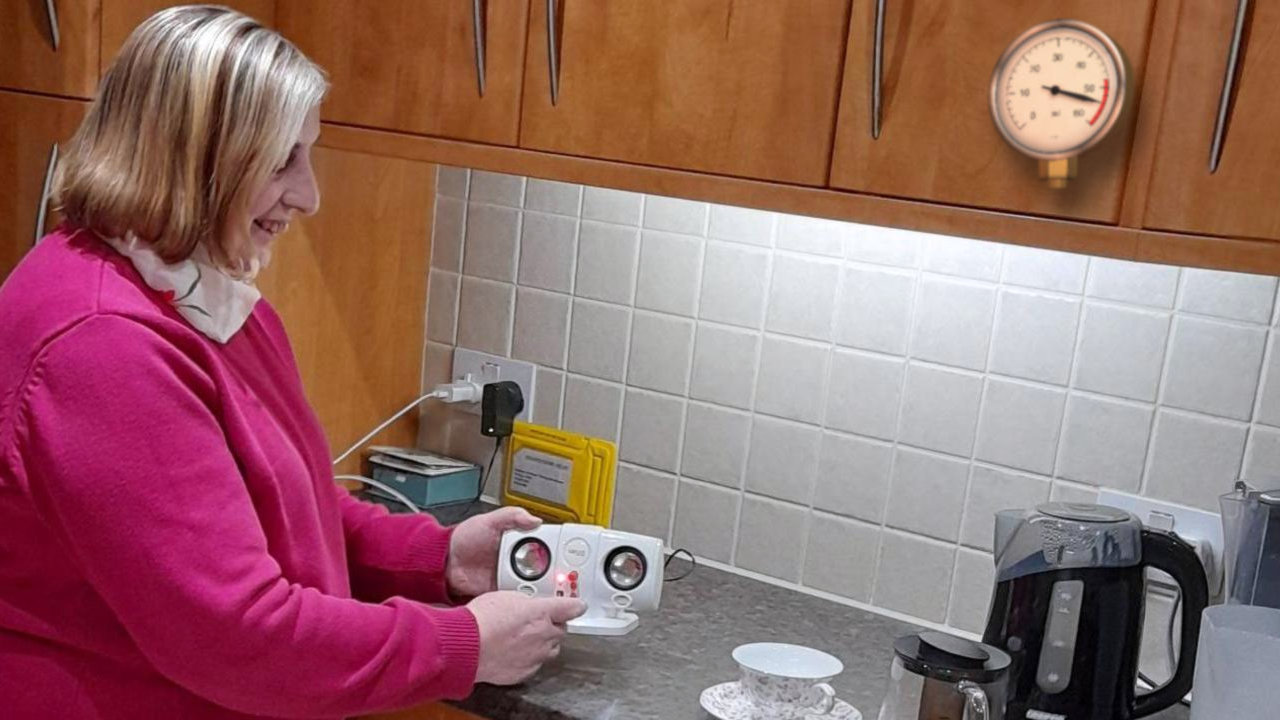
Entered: 54 psi
